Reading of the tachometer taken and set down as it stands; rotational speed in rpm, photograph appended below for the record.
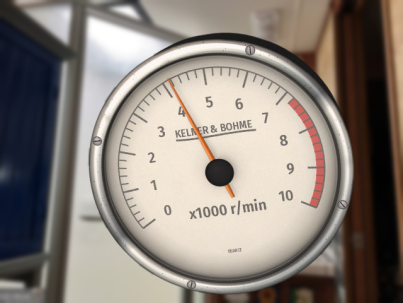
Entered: 4200 rpm
